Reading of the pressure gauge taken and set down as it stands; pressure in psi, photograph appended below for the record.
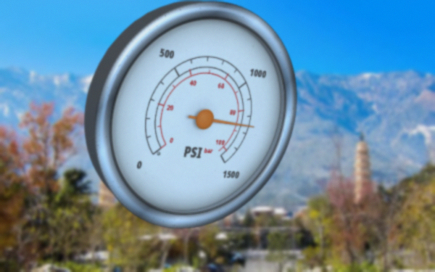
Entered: 1250 psi
